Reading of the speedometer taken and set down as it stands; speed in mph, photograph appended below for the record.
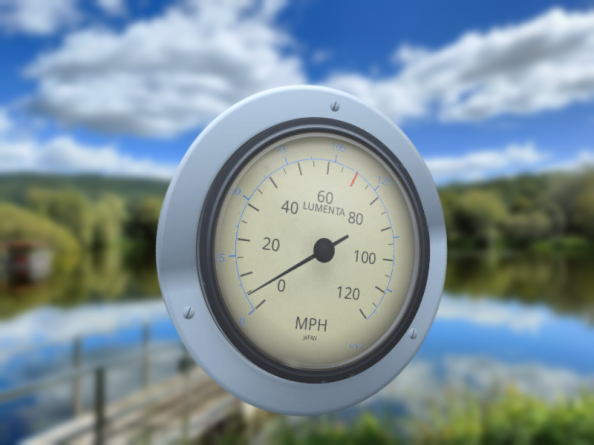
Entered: 5 mph
